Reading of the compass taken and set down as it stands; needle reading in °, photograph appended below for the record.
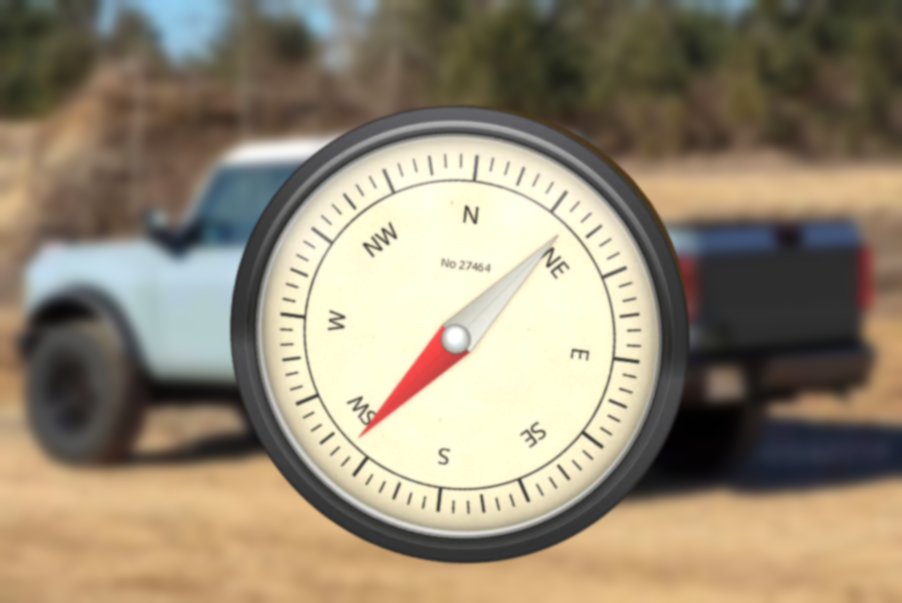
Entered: 217.5 °
